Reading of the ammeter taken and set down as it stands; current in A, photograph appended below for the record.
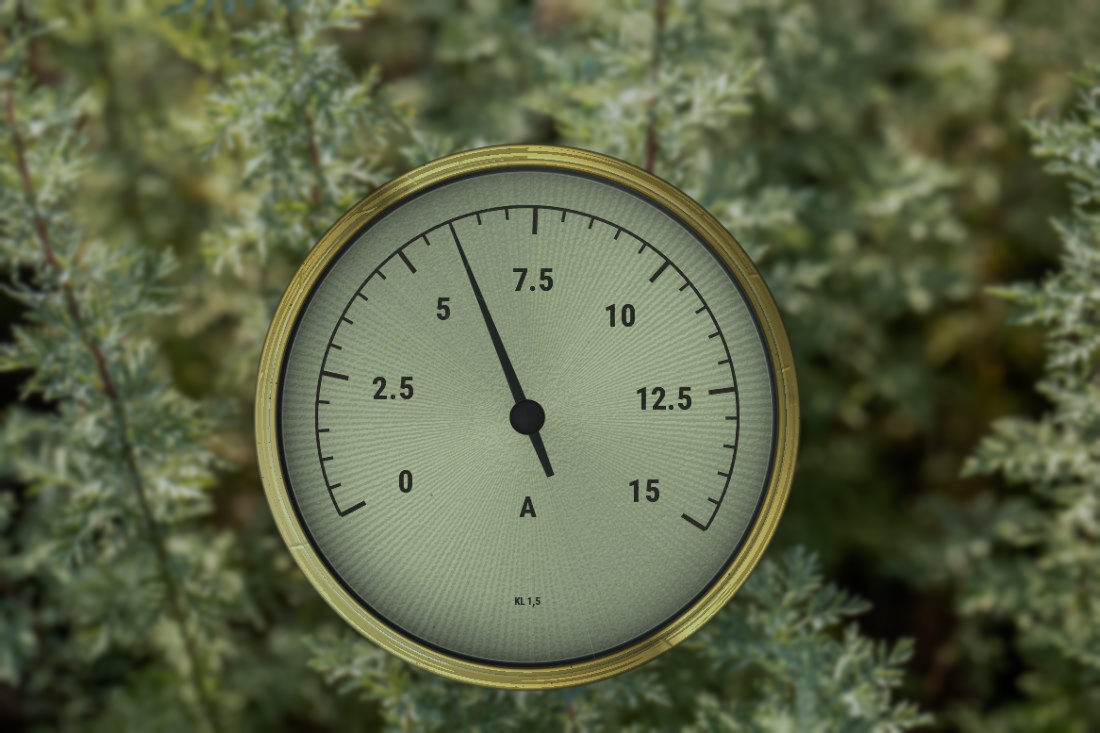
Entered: 6 A
